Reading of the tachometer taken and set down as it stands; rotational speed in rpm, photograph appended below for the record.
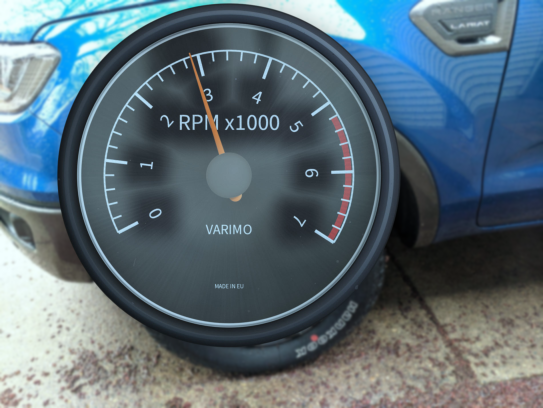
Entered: 2900 rpm
